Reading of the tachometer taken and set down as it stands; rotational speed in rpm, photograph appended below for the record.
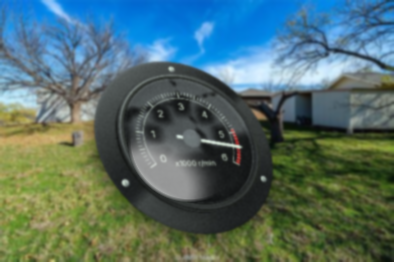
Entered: 5500 rpm
